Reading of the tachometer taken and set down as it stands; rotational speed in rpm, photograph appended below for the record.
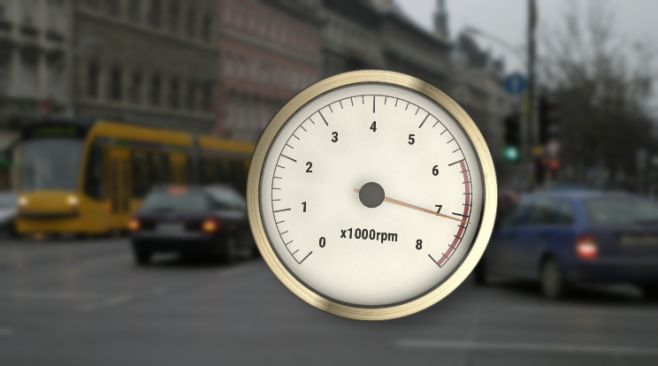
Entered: 7100 rpm
